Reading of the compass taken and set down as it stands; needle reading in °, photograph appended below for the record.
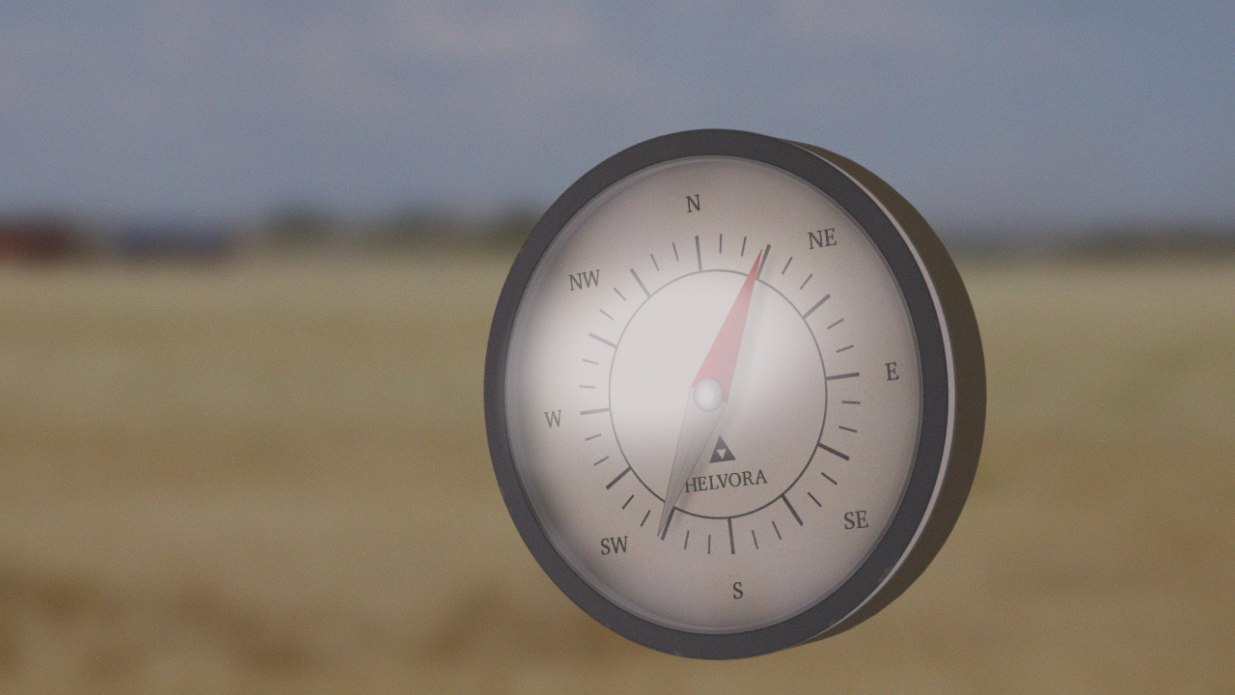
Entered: 30 °
